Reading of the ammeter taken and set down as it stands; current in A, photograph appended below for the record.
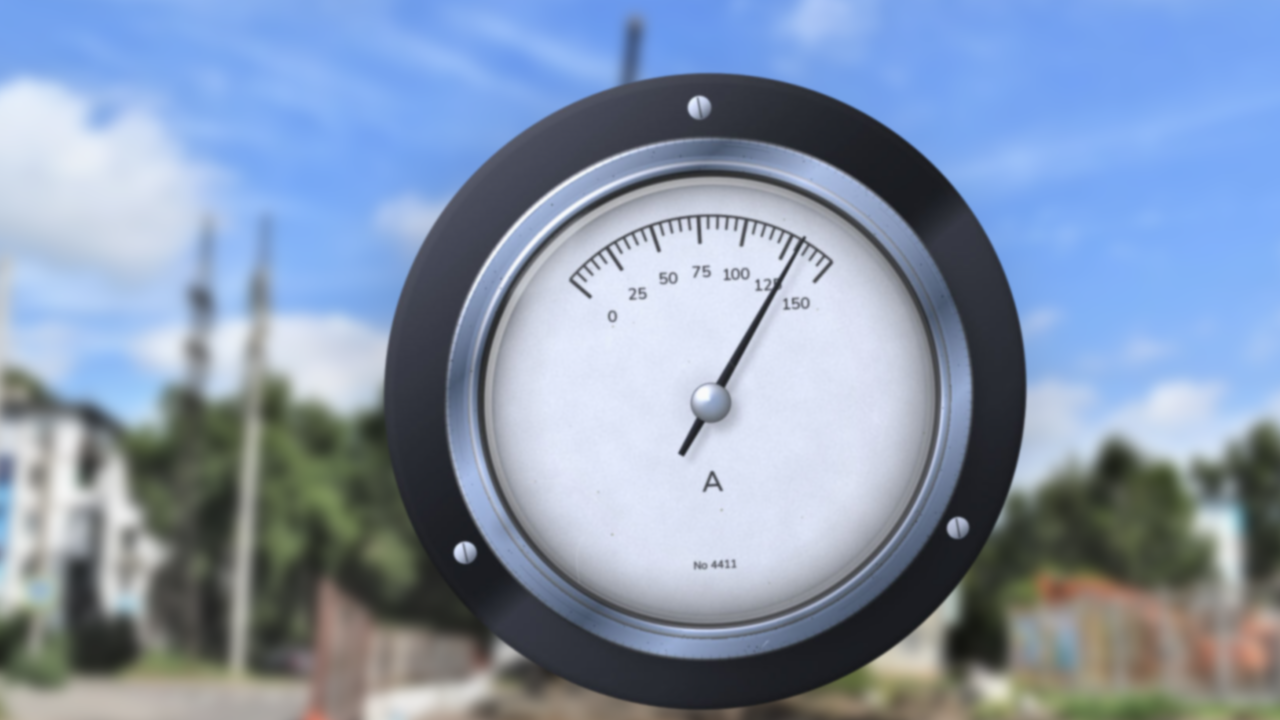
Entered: 130 A
